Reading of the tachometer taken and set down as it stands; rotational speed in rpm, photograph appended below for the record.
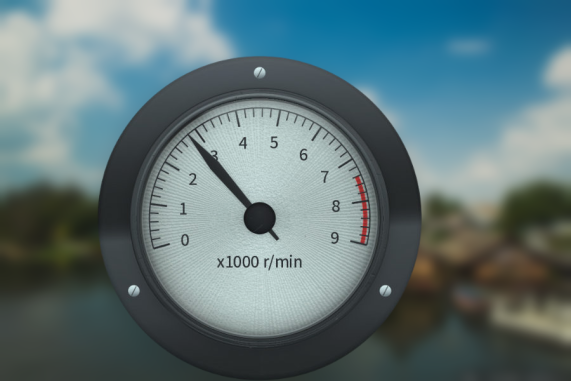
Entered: 2800 rpm
